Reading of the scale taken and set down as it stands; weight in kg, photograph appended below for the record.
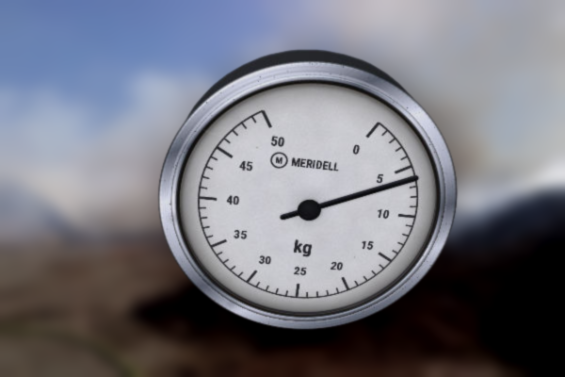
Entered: 6 kg
